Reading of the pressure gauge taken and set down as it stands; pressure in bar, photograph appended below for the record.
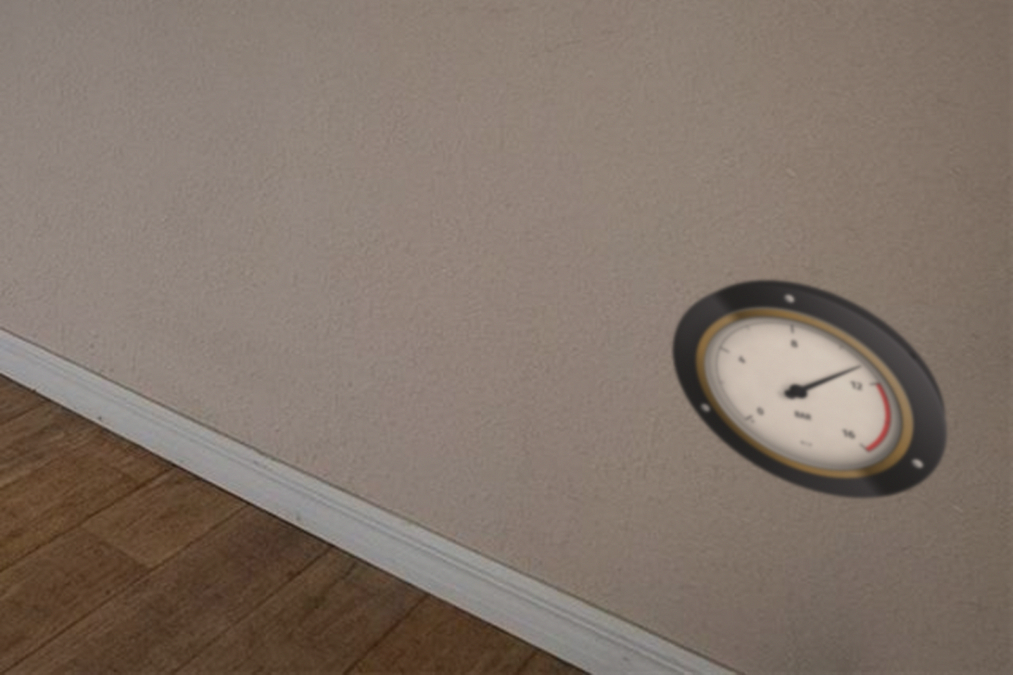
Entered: 11 bar
